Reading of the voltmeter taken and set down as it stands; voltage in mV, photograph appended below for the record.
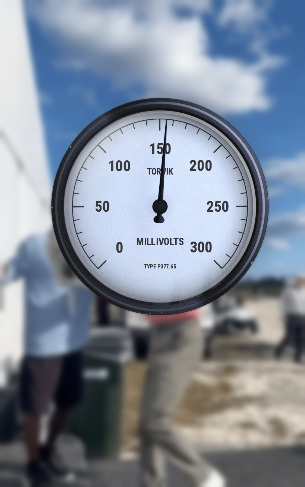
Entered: 155 mV
